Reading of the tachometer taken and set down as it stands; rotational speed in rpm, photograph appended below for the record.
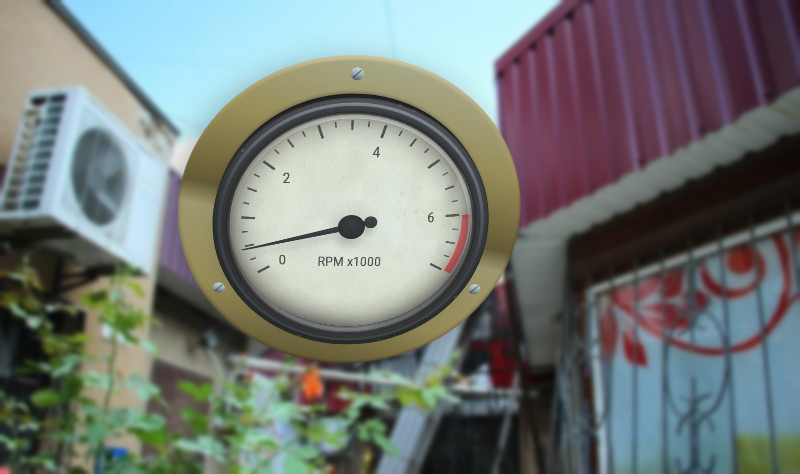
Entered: 500 rpm
